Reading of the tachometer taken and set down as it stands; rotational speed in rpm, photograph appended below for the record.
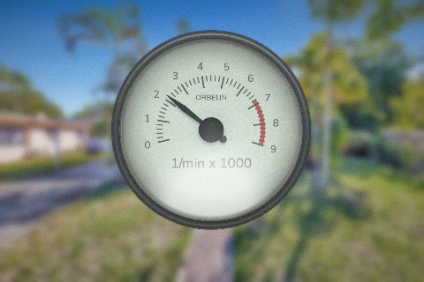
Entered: 2200 rpm
